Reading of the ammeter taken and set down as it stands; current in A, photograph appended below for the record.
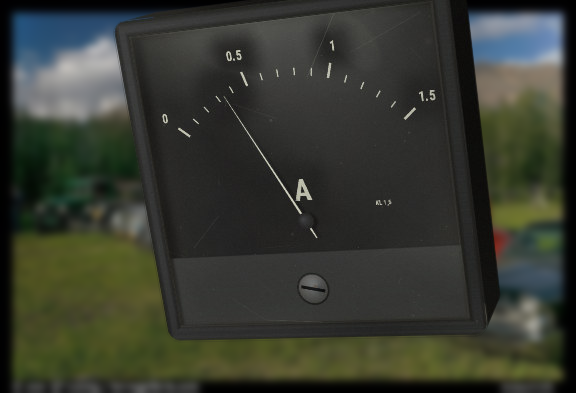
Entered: 0.35 A
